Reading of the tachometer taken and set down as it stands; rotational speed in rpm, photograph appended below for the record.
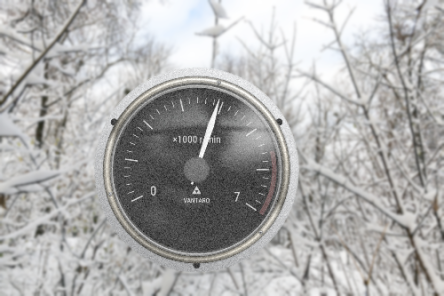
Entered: 3900 rpm
